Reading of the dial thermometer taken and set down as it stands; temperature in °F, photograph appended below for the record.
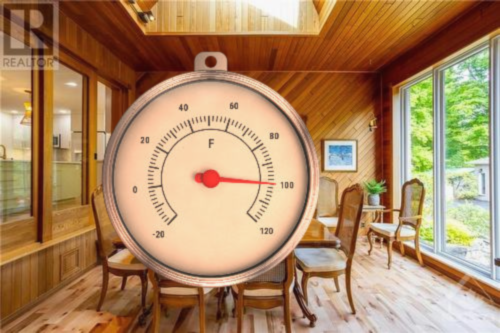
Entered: 100 °F
